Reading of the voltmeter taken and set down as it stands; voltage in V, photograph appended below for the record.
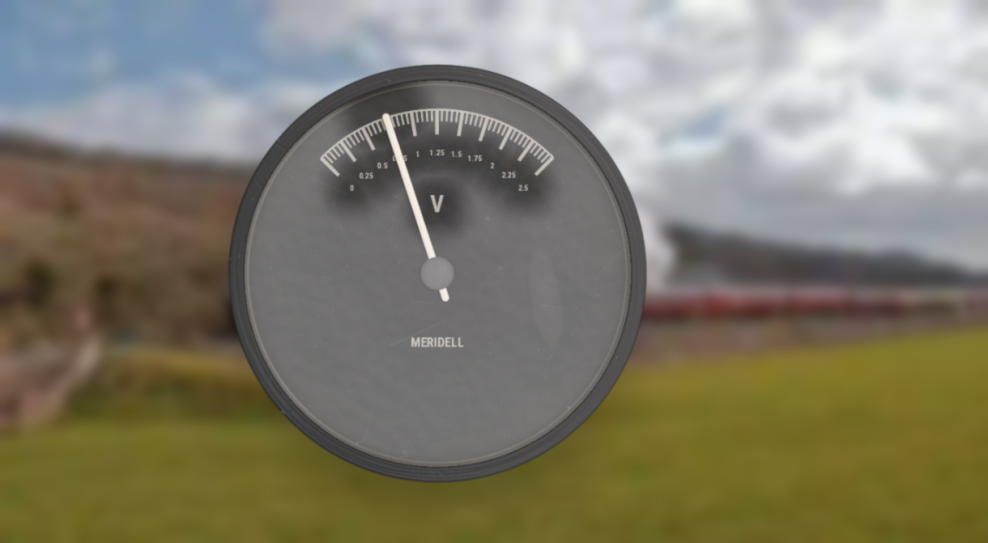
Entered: 0.75 V
